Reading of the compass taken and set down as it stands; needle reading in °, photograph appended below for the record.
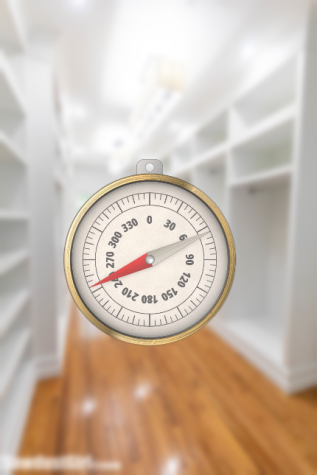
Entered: 245 °
